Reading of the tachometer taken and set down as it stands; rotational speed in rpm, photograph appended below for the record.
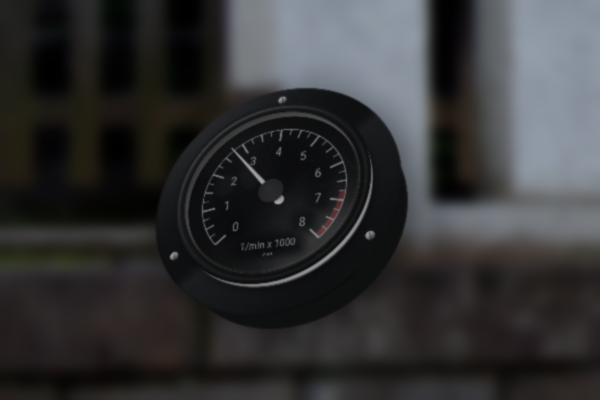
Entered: 2750 rpm
